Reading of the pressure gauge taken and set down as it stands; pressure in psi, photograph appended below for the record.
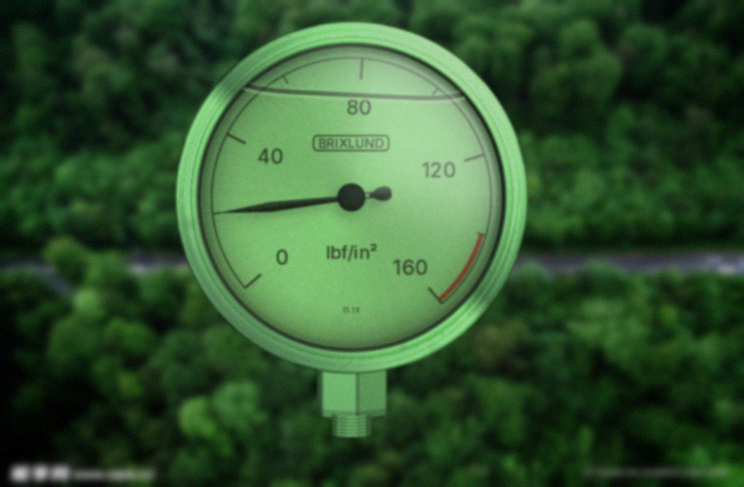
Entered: 20 psi
